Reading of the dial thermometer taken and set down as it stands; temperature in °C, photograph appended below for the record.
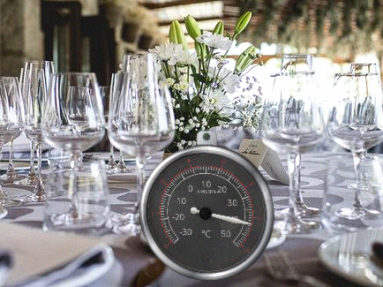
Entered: 40 °C
